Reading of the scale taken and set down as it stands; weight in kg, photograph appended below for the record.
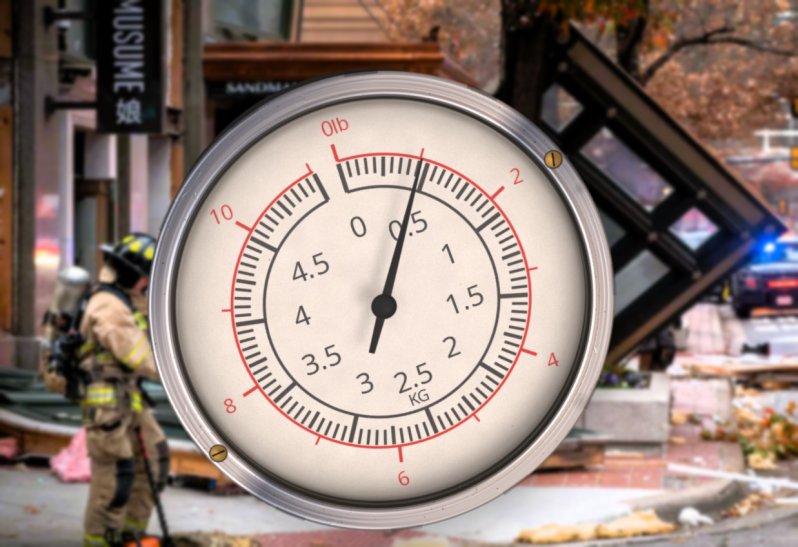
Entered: 0.45 kg
